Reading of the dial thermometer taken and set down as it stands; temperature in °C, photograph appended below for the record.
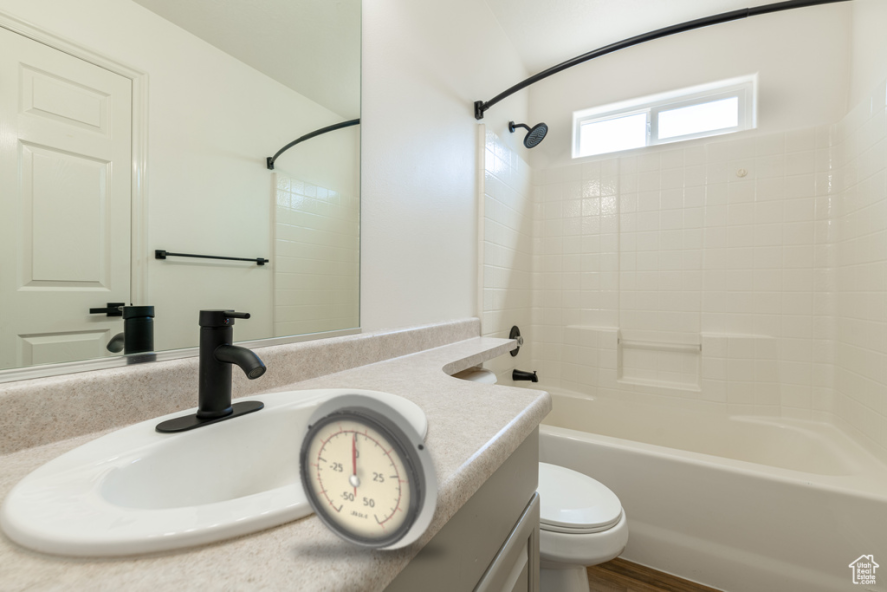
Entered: 0 °C
